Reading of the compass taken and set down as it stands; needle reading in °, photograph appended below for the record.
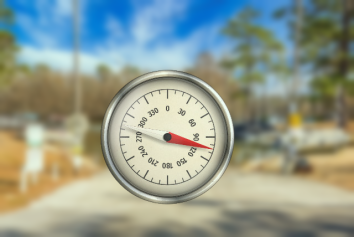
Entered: 105 °
